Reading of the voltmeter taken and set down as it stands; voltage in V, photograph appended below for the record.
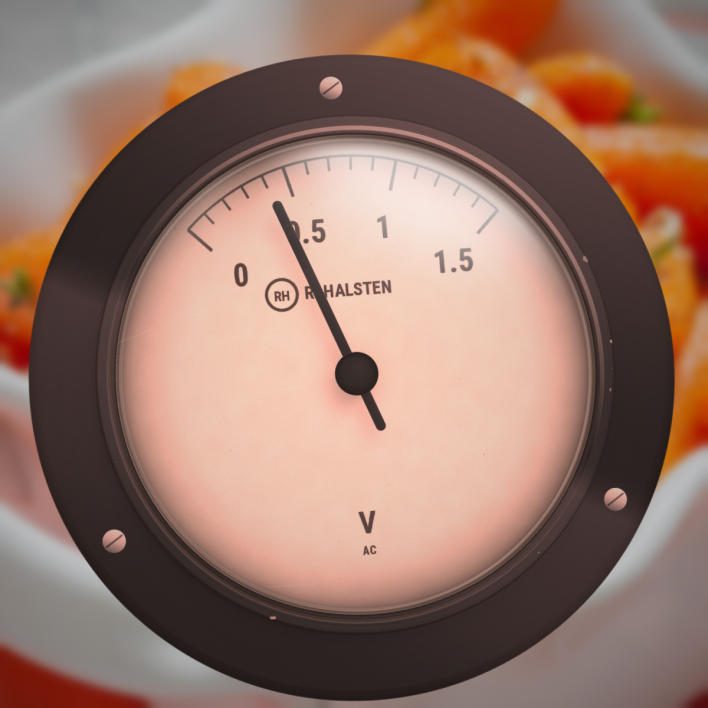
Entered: 0.4 V
